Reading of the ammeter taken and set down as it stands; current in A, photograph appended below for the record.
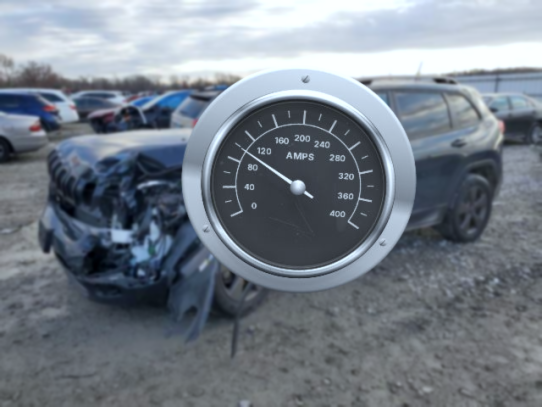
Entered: 100 A
